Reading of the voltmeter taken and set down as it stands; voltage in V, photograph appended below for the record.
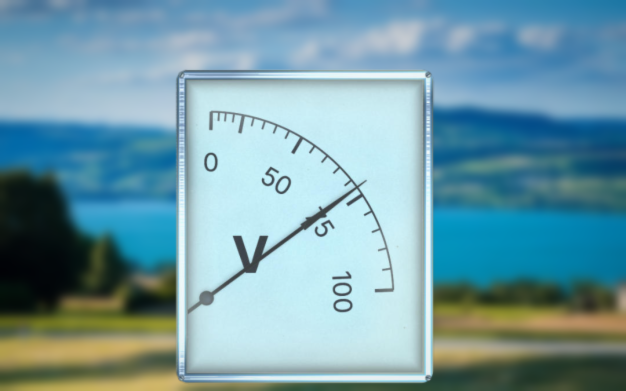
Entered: 72.5 V
